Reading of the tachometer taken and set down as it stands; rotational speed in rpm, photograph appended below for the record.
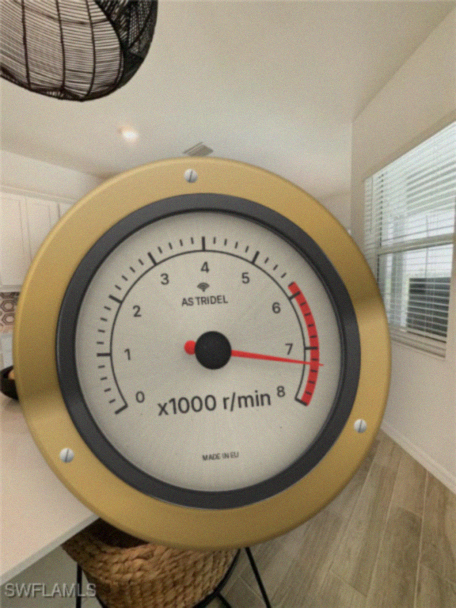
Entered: 7300 rpm
